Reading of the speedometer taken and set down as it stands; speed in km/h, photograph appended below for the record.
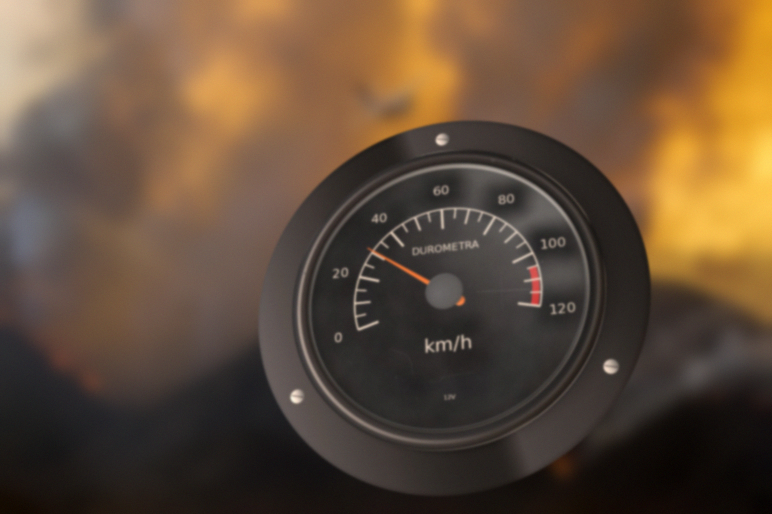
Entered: 30 km/h
